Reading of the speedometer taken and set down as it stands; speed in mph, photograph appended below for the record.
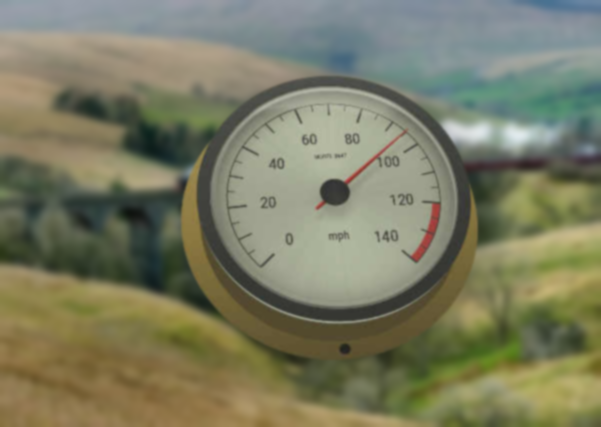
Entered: 95 mph
